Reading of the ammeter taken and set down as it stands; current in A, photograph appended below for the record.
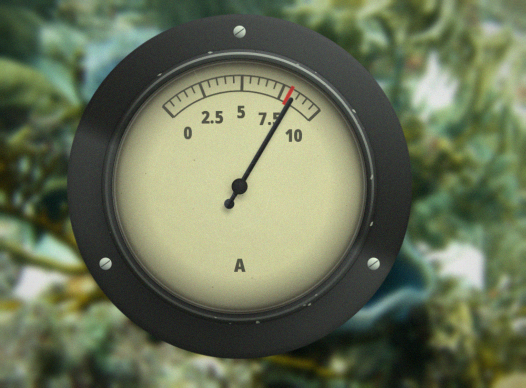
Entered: 8.25 A
